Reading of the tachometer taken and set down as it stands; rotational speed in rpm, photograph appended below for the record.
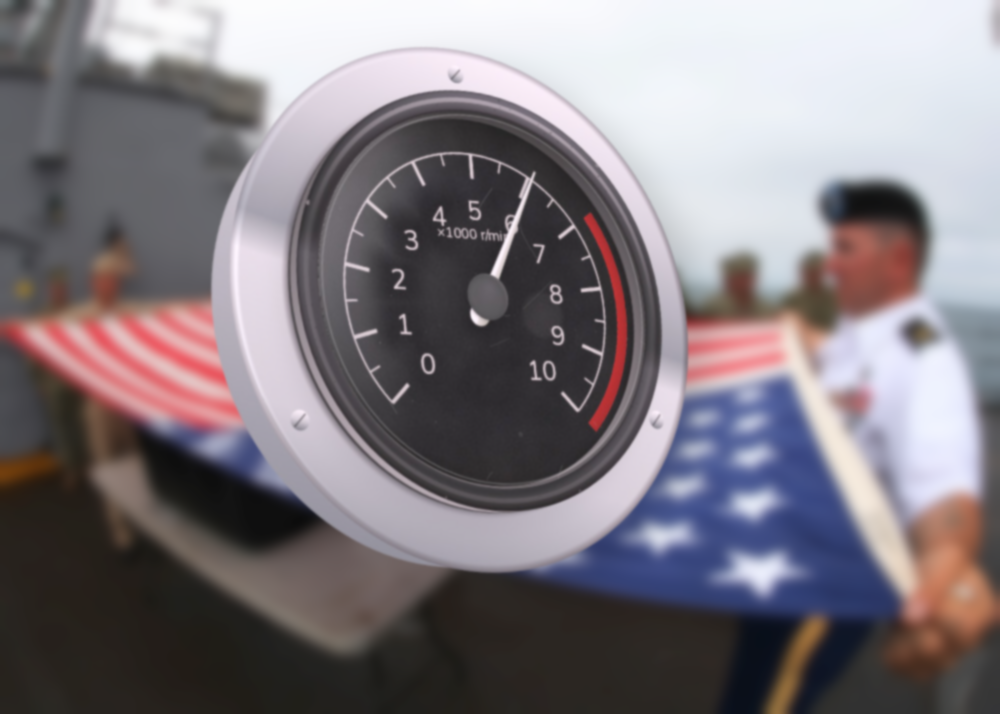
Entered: 6000 rpm
